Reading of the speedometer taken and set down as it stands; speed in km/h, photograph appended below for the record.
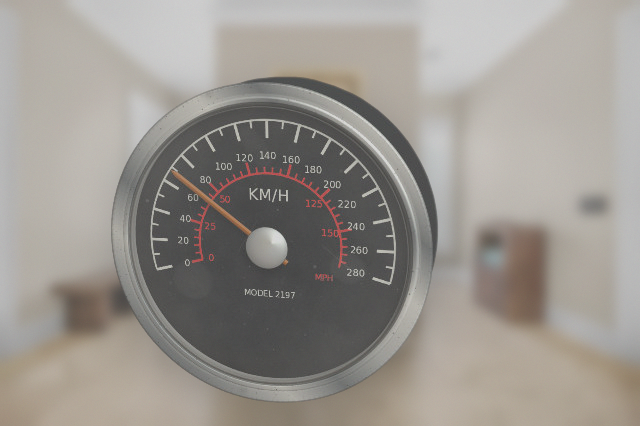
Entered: 70 km/h
